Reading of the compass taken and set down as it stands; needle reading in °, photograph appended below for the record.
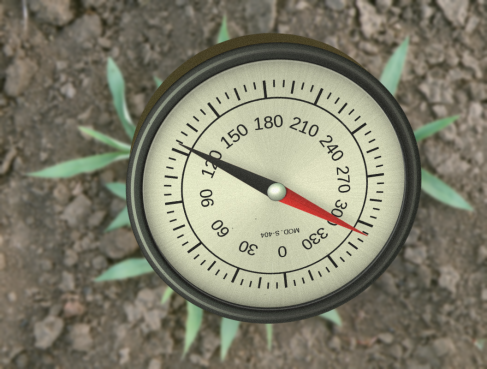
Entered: 305 °
